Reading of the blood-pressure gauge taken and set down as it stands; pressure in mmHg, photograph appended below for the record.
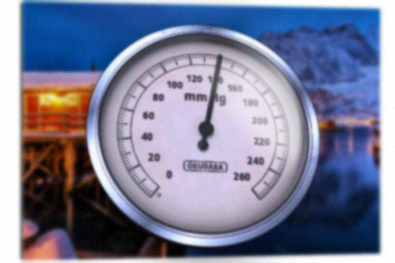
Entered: 140 mmHg
